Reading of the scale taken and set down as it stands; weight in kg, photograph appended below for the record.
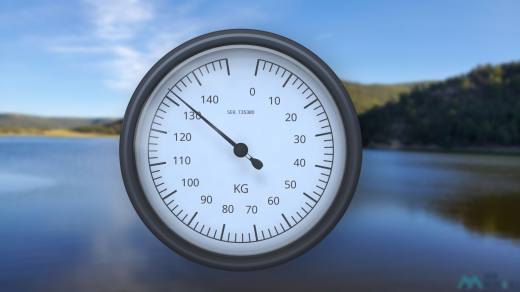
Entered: 132 kg
